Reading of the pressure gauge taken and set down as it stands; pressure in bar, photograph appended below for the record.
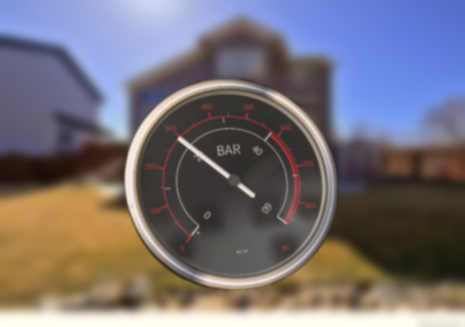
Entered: 20 bar
